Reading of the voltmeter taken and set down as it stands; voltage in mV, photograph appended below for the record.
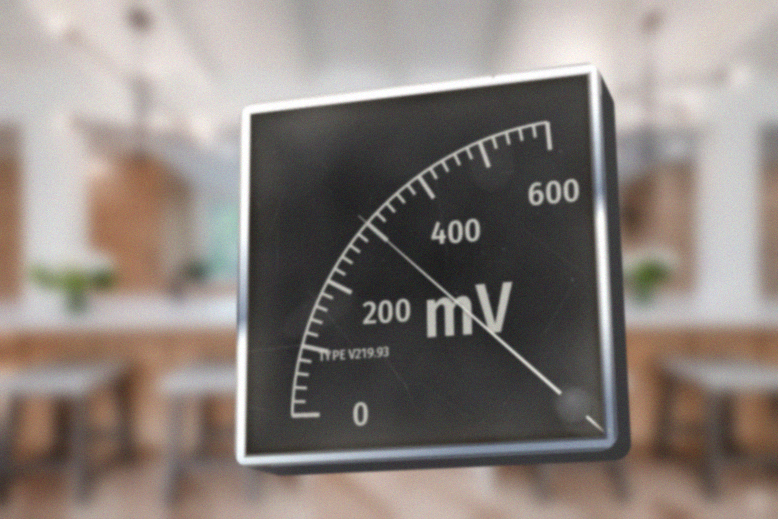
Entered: 300 mV
